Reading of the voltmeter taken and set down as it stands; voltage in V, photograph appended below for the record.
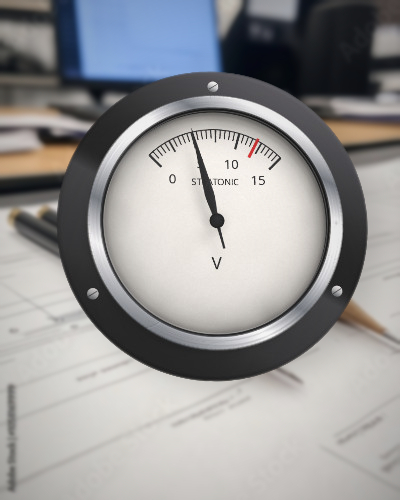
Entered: 5 V
